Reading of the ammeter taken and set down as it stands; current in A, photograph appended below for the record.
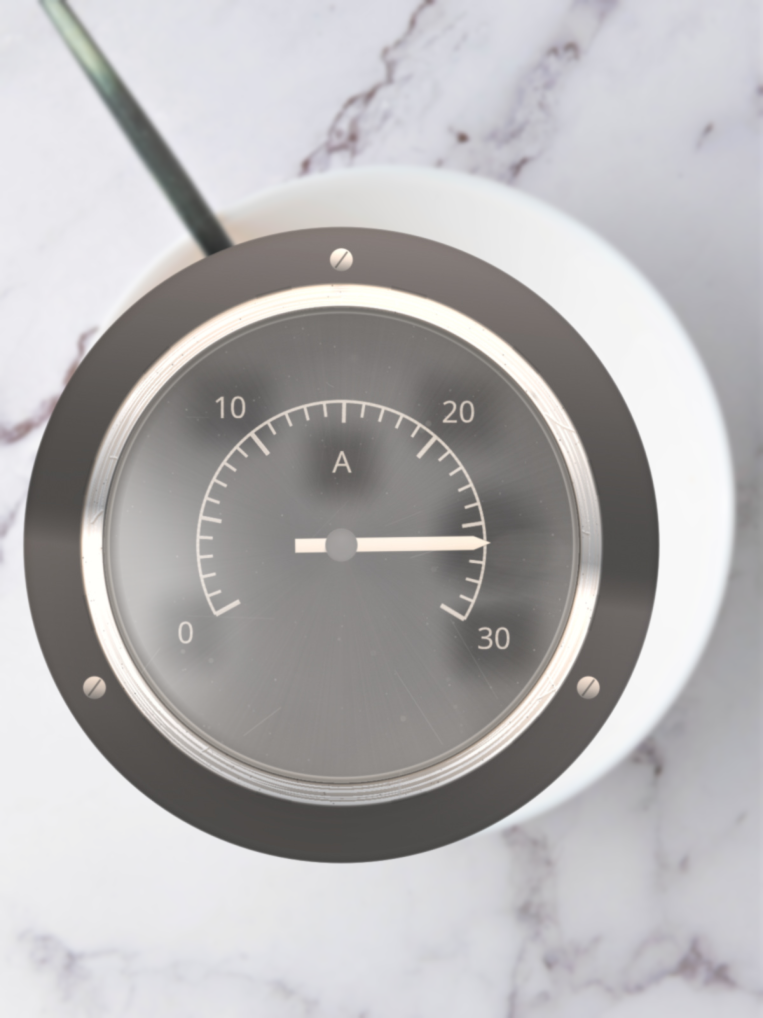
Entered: 26 A
